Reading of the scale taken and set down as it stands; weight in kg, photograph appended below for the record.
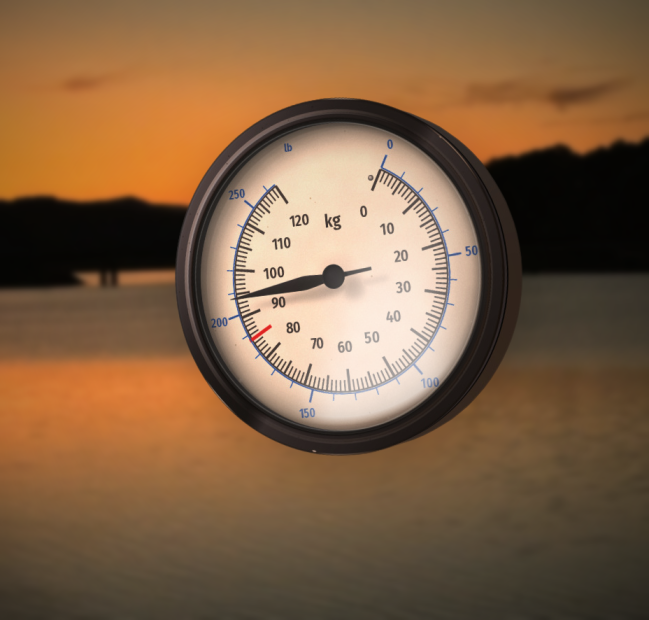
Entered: 94 kg
